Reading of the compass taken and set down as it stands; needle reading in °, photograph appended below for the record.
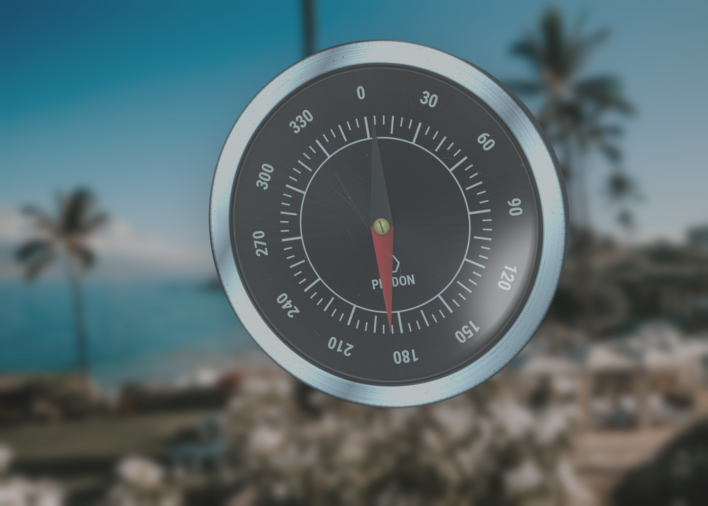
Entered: 185 °
